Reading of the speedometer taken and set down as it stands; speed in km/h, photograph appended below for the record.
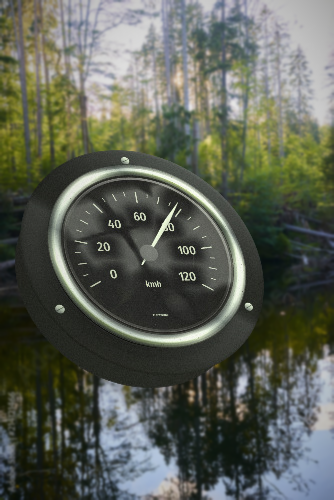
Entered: 77.5 km/h
